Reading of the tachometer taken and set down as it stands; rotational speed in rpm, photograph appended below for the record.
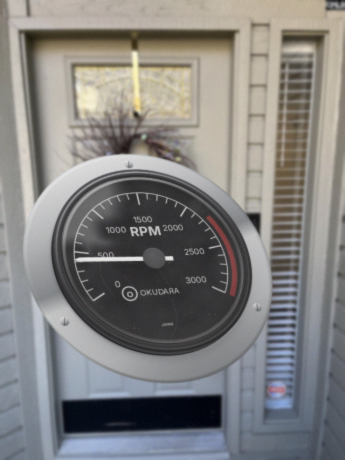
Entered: 400 rpm
